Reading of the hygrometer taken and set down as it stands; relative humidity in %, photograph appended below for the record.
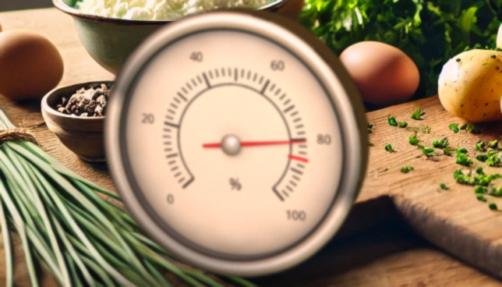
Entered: 80 %
